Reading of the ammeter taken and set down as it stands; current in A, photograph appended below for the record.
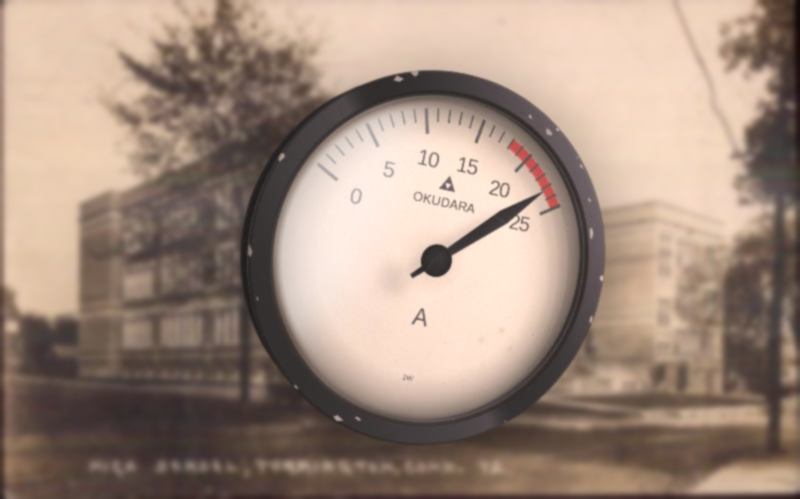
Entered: 23 A
